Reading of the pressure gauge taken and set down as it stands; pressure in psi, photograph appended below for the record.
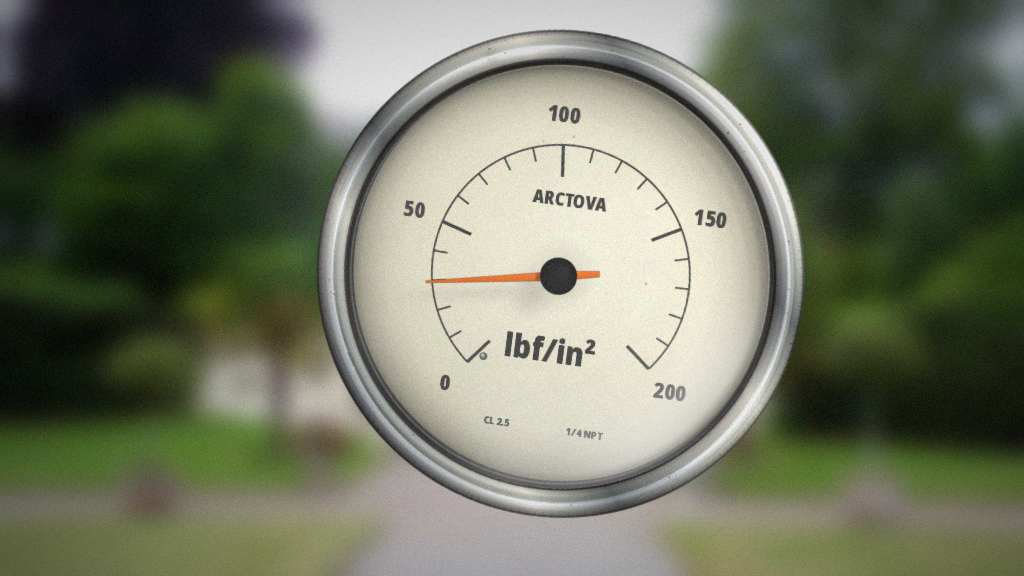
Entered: 30 psi
